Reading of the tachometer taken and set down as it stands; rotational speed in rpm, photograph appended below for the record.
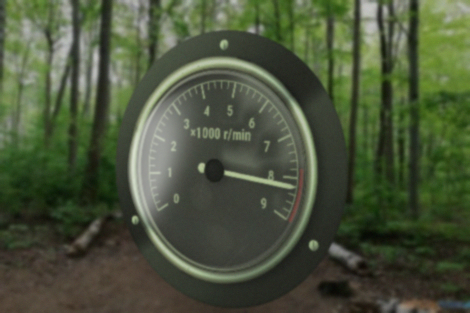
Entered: 8200 rpm
